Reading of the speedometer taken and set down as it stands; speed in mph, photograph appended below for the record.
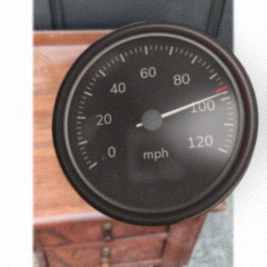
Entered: 98 mph
